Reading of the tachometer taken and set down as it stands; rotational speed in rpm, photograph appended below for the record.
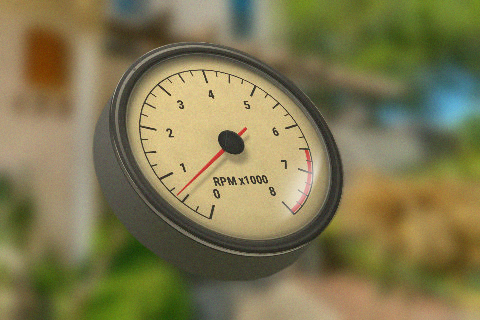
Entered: 625 rpm
